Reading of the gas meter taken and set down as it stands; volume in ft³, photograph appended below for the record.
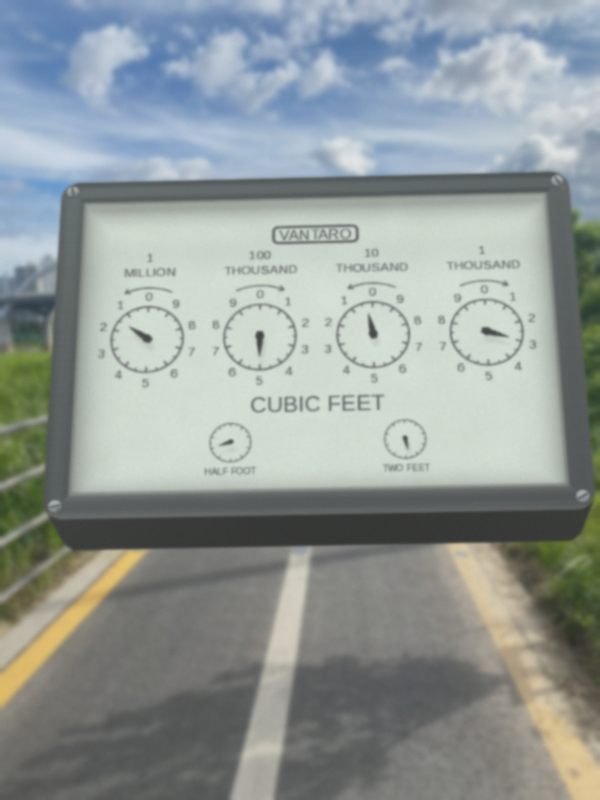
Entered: 150300 ft³
